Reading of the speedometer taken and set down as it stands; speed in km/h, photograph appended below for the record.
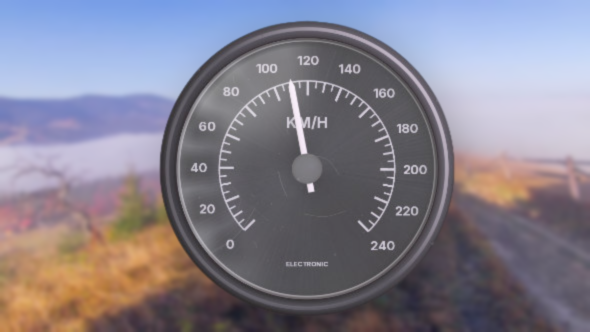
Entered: 110 km/h
